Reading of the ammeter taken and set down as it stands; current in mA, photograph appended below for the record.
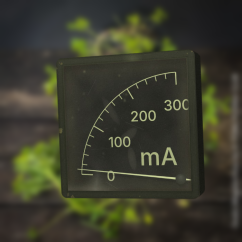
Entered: 10 mA
